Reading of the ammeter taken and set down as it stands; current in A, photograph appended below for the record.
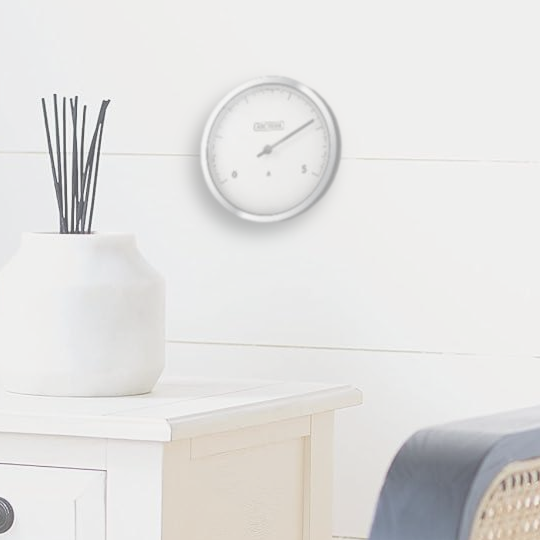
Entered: 3.8 A
